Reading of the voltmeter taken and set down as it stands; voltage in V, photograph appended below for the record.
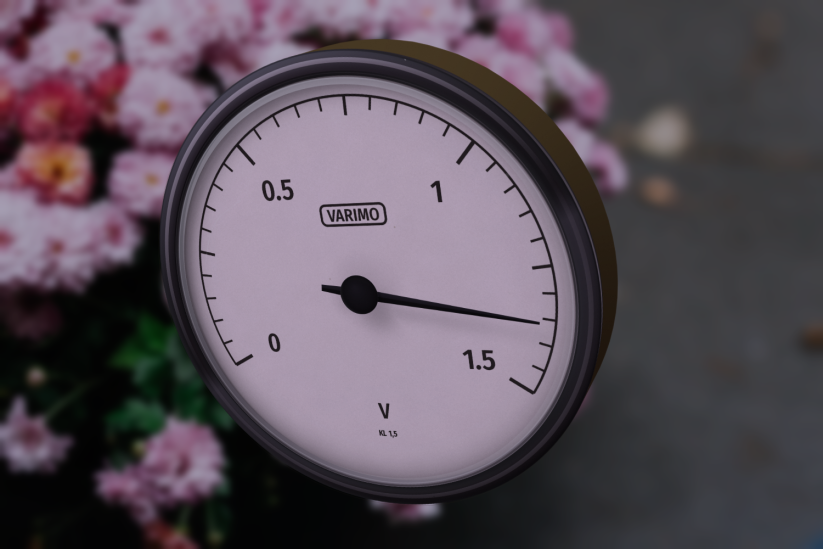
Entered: 1.35 V
